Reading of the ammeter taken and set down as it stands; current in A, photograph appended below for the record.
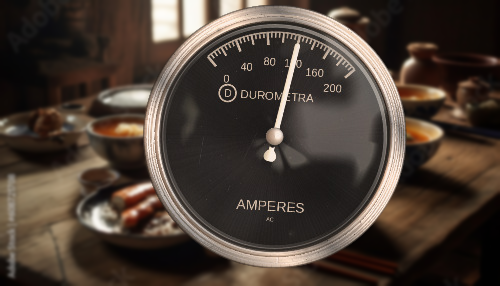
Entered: 120 A
